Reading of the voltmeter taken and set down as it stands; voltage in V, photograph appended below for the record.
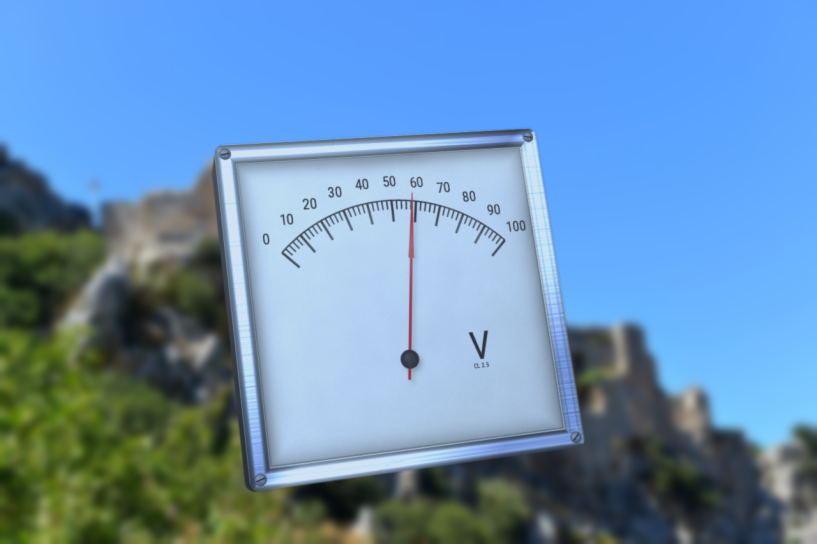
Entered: 58 V
